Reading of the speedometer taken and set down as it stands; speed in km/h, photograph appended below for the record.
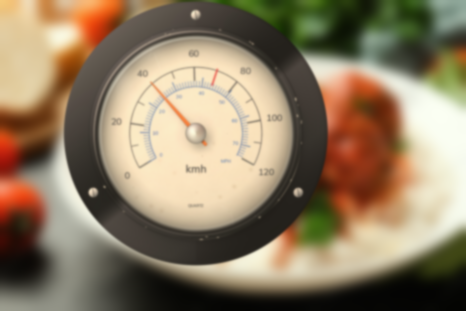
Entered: 40 km/h
